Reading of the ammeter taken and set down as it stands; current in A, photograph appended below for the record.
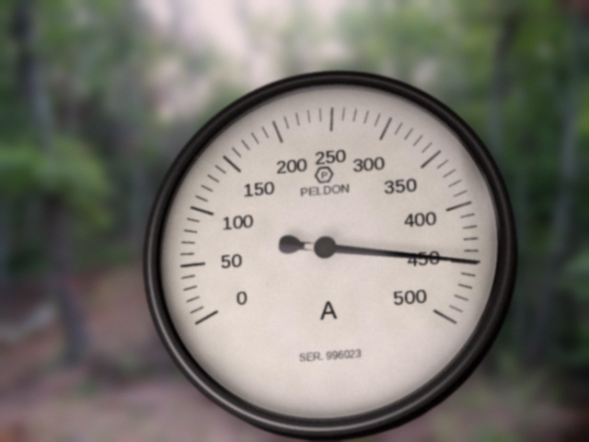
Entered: 450 A
